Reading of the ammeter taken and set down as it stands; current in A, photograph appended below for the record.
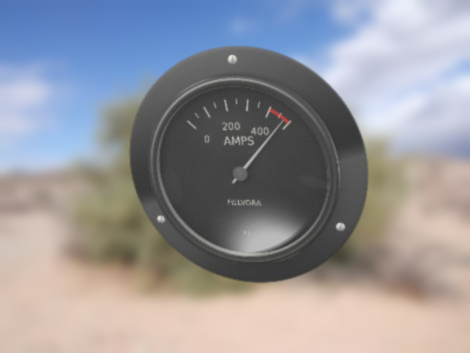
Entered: 475 A
